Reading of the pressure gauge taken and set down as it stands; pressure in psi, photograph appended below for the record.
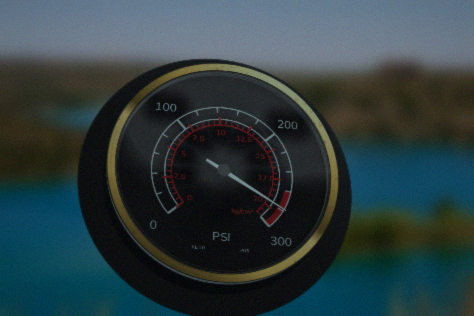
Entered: 280 psi
